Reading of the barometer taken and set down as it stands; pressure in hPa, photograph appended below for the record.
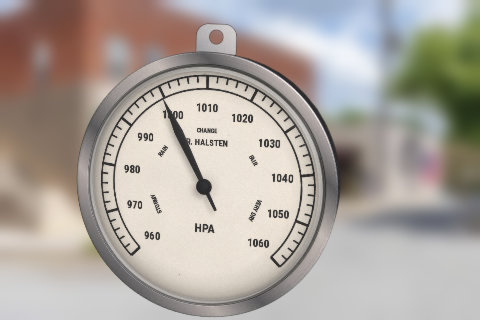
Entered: 1000 hPa
